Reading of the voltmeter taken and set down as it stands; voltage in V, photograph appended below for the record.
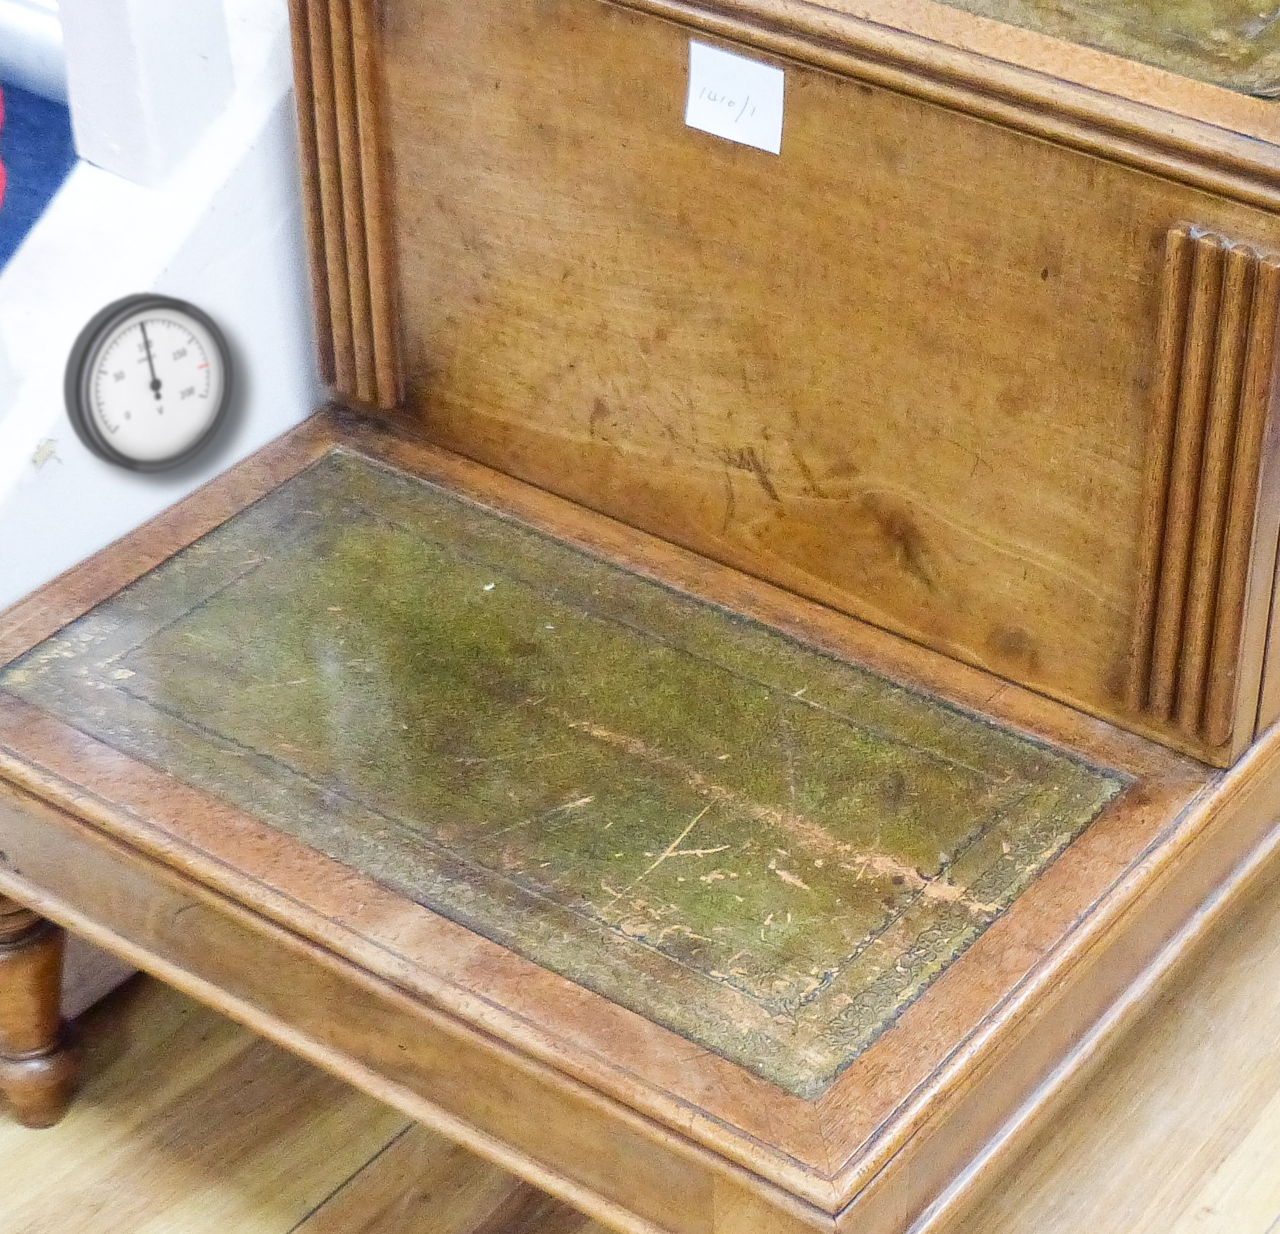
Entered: 100 V
